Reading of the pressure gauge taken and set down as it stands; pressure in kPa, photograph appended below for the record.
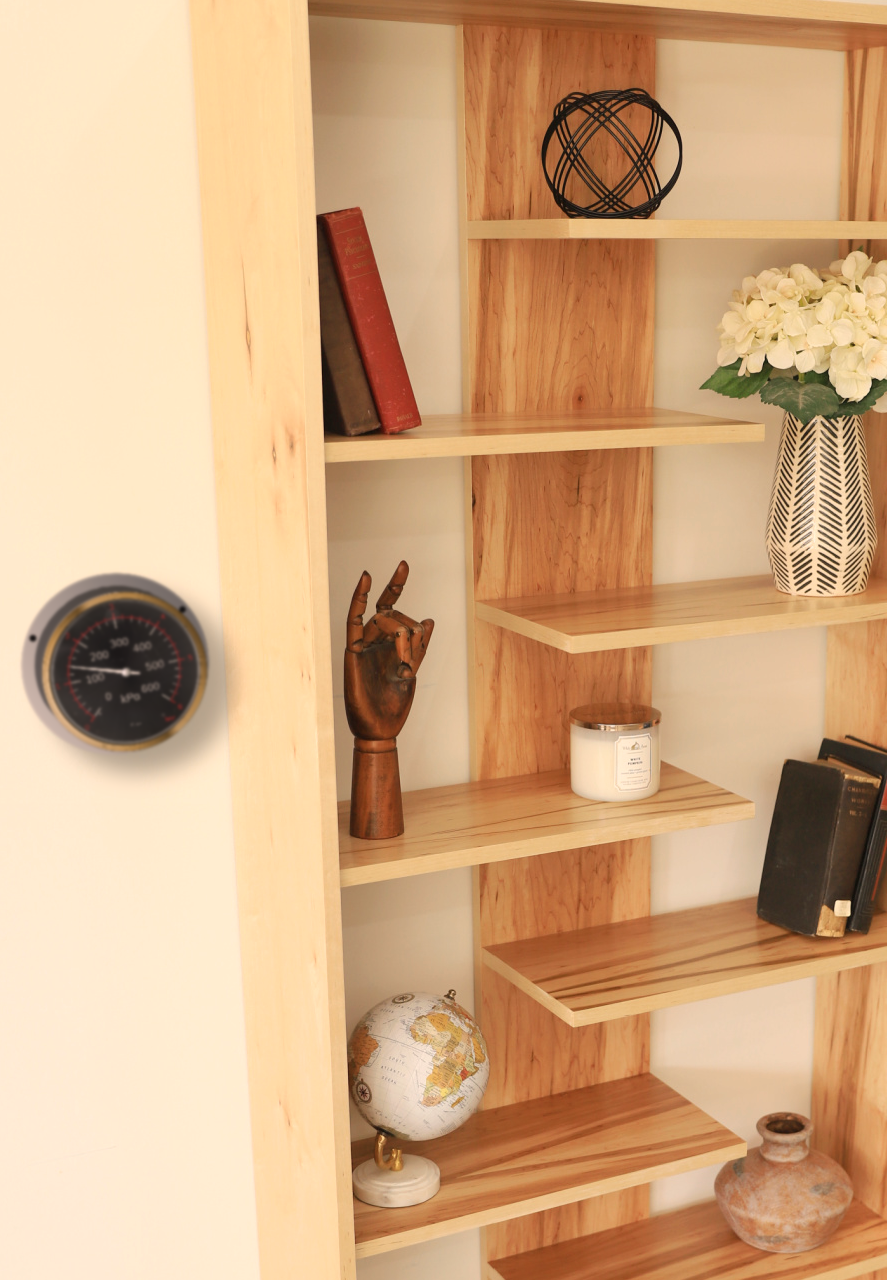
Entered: 140 kPa
